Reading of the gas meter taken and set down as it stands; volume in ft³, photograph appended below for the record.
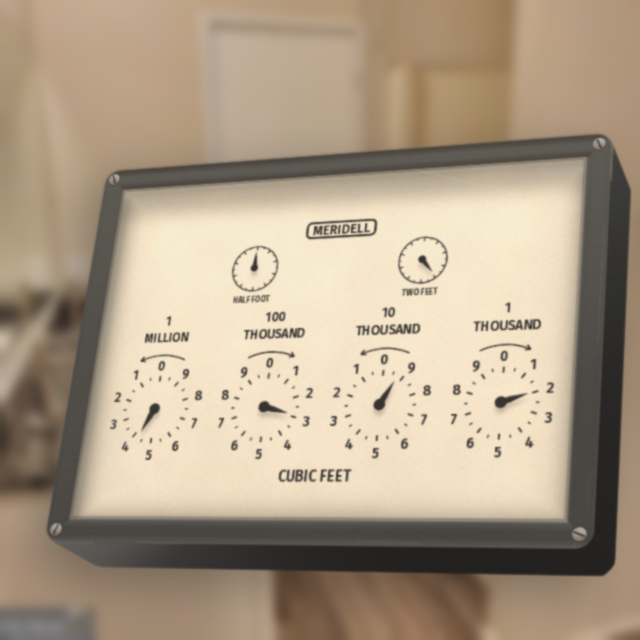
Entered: 429200 ft³
